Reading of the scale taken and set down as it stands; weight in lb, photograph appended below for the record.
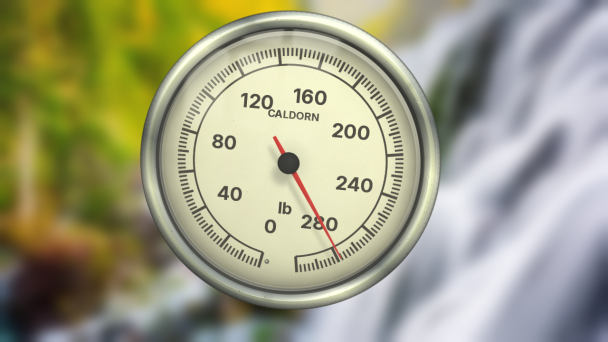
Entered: 278 lb
